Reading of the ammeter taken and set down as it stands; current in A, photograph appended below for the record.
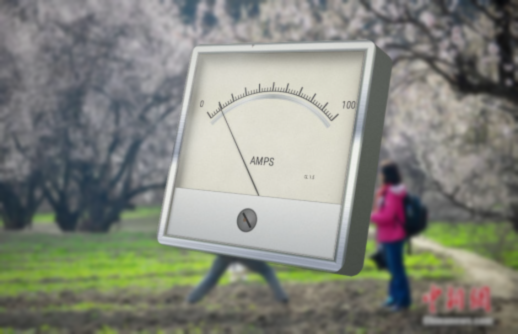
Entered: 10 A
